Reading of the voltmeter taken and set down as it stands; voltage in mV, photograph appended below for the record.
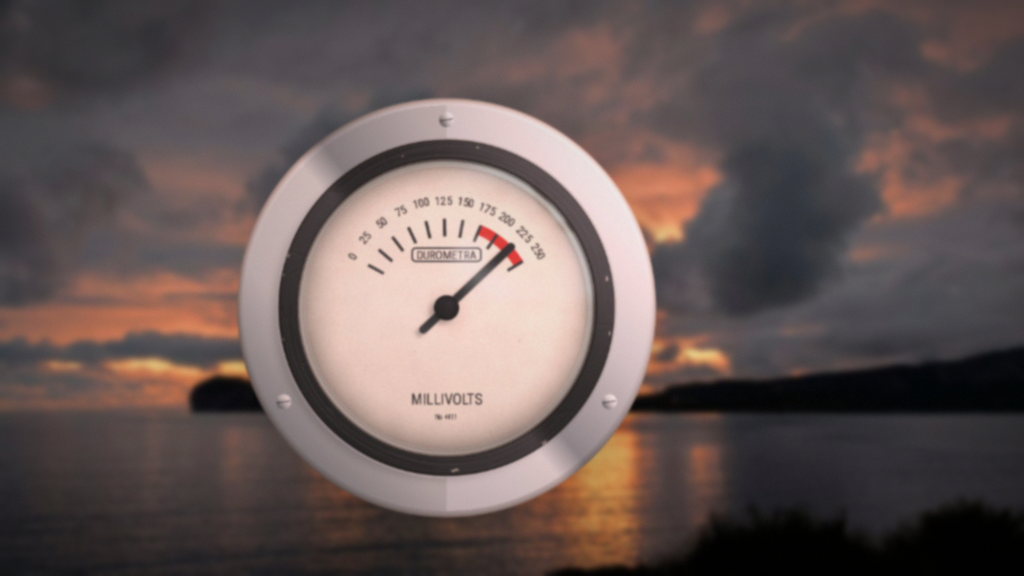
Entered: 225 mV
